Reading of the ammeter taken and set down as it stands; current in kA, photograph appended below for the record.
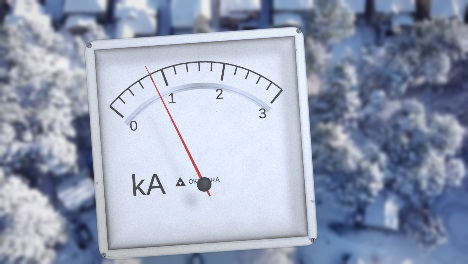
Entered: 0.8 kA
